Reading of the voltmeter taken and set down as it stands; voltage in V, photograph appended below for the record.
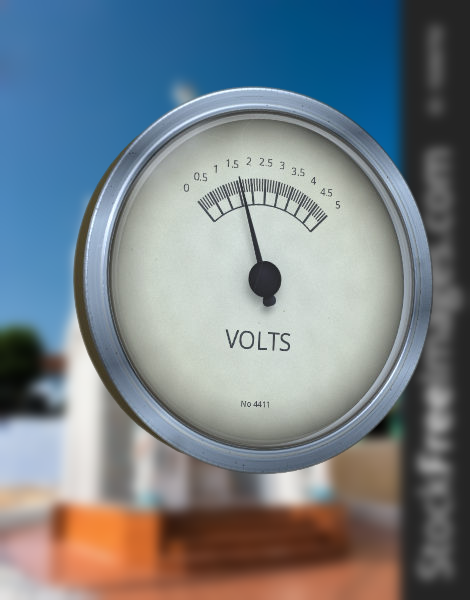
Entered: 1.5 V
